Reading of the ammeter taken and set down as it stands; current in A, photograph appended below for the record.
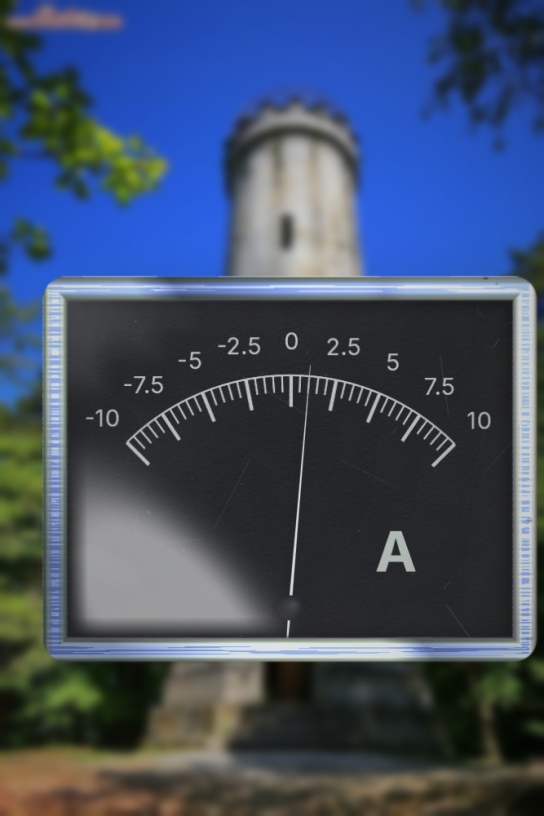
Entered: 1 A
